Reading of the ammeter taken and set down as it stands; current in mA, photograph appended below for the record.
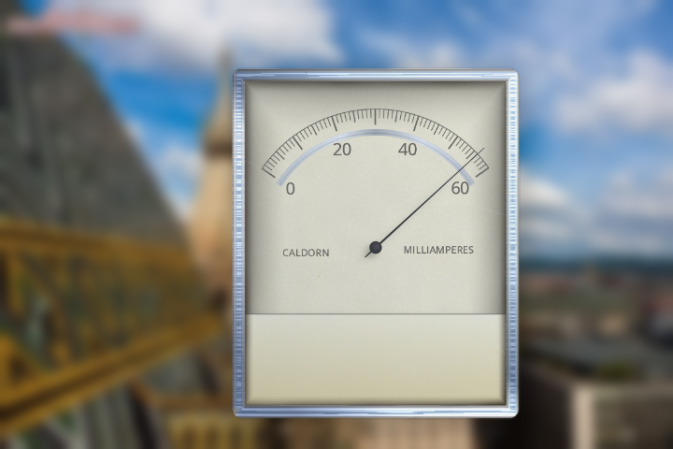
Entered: 56 mA
